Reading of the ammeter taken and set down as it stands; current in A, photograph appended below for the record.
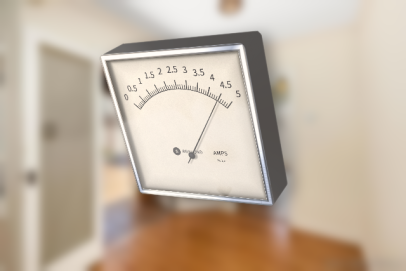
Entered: 4.5 A
